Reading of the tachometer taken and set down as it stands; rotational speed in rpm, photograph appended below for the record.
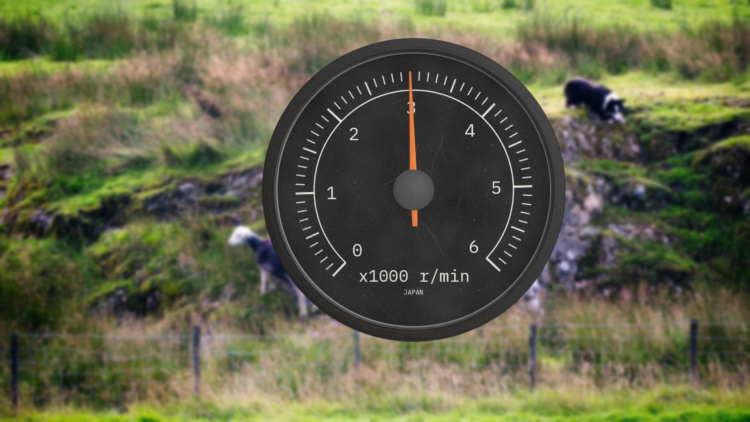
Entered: 3000 rpm
